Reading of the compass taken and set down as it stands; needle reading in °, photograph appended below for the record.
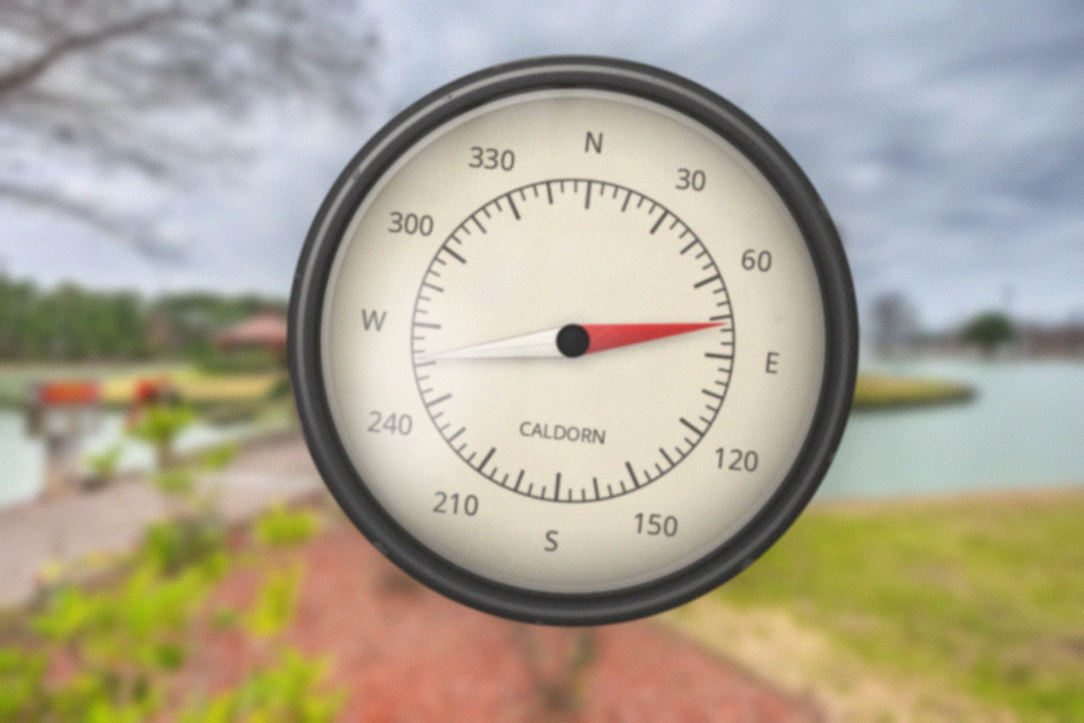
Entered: 77.5 °
